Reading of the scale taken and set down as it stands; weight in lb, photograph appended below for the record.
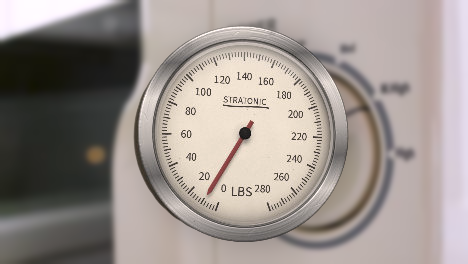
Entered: 10 lb
